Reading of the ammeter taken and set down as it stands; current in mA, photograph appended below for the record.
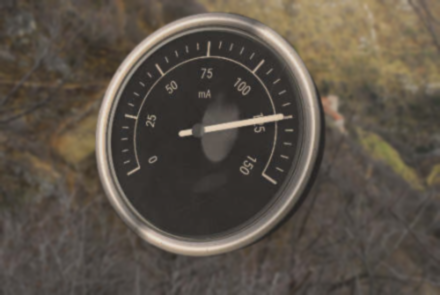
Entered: 125 mA
